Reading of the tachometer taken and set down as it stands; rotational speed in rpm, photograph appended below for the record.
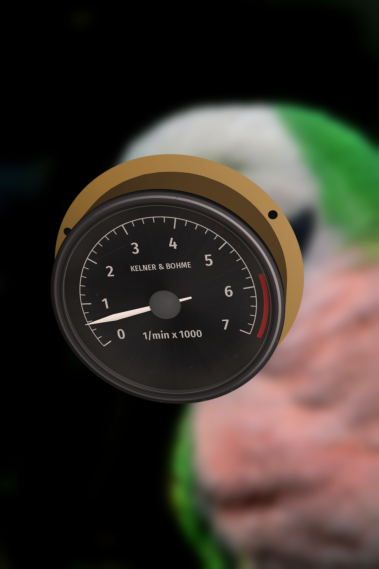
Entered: 600 rpm
